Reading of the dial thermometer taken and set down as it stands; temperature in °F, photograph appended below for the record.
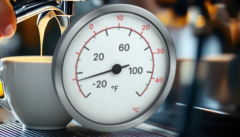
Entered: -5 °F
